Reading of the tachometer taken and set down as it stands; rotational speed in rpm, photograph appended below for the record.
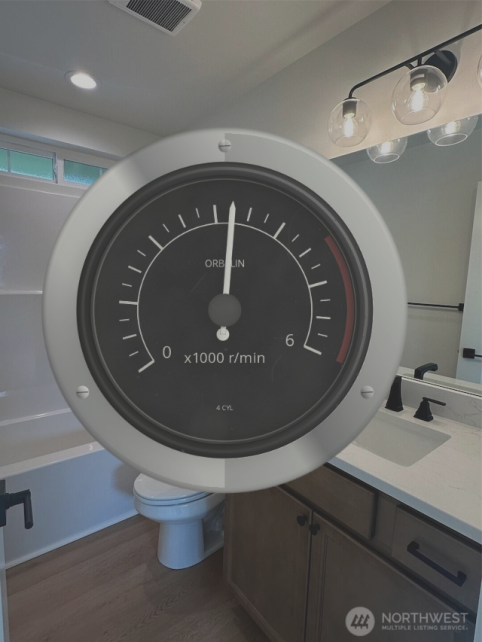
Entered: 3250 rpm
